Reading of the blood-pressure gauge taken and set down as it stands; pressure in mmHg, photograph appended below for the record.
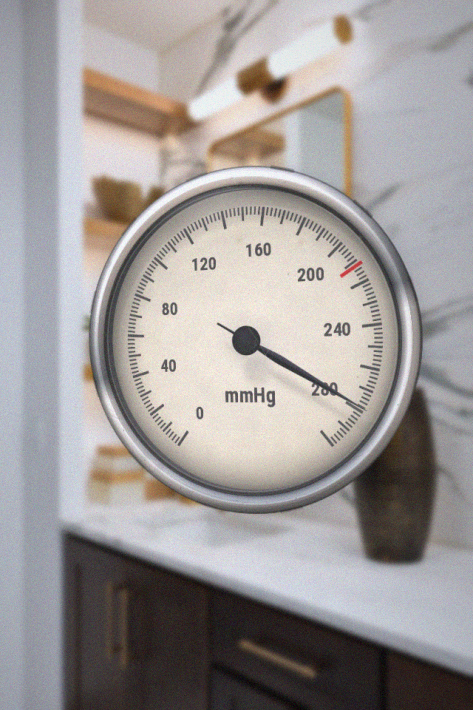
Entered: 278 mmHg
